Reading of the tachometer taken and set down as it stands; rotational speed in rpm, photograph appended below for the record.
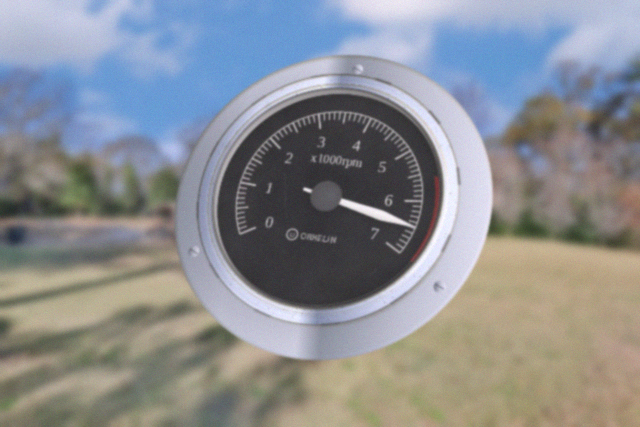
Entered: 6500 rpm
